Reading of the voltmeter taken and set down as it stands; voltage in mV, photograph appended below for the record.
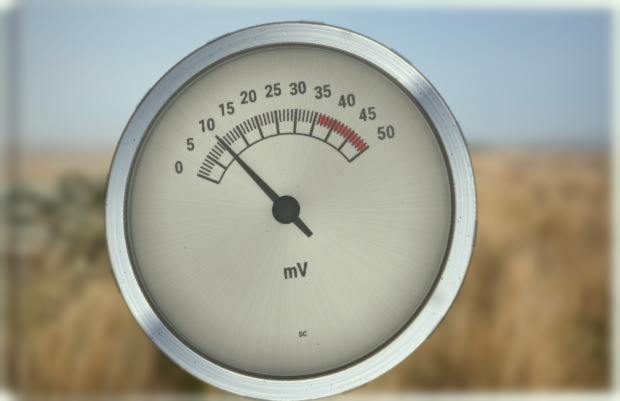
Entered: 10 mV
